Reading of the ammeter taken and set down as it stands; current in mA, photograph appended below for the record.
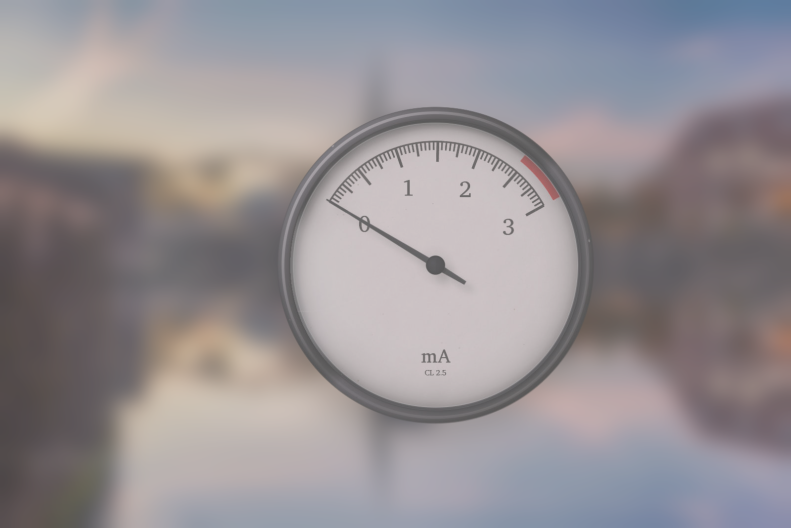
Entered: 0 mA
